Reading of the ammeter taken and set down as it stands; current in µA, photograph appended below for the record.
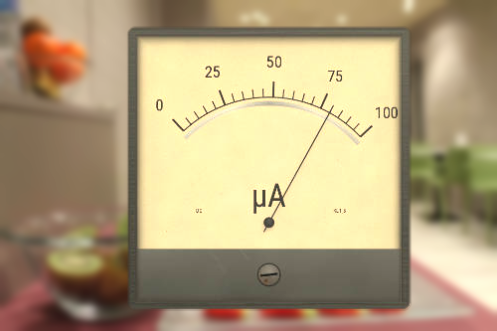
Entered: 80 µA
